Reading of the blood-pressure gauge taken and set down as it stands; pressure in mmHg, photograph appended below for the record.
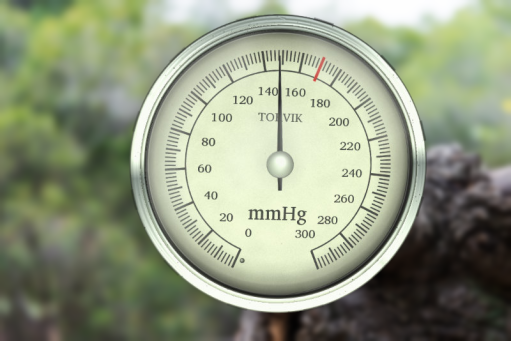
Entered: 148 mmHg
